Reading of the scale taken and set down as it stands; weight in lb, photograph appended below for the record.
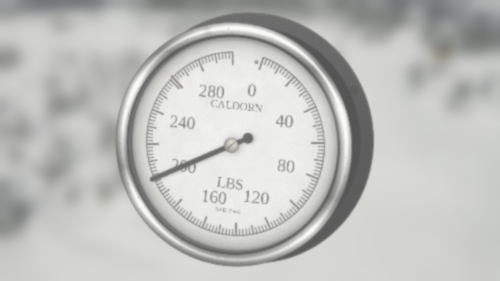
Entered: 200 lb
